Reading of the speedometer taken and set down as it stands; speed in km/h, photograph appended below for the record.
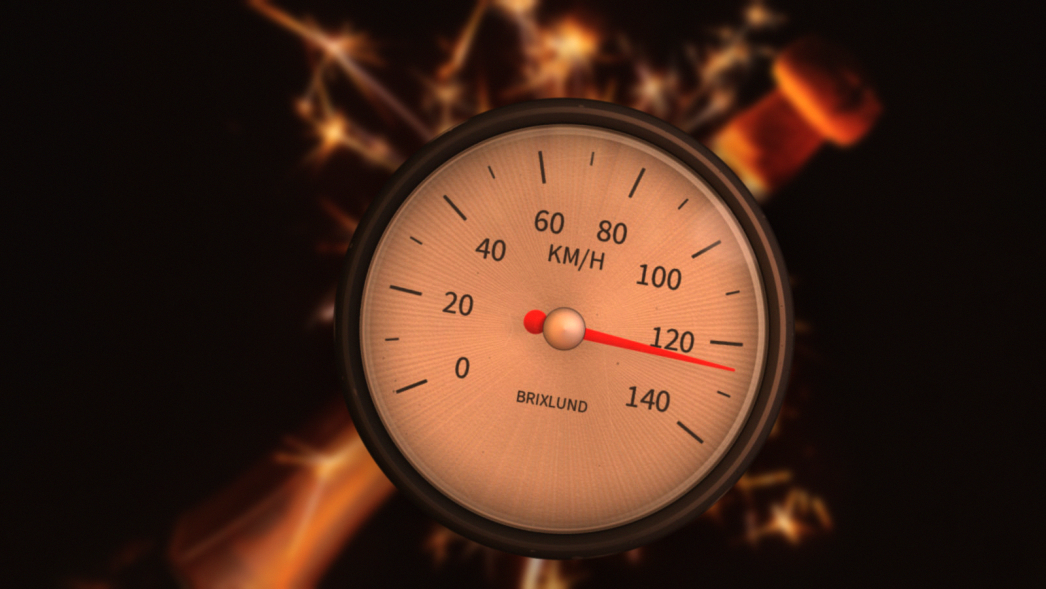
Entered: 125 km/h
